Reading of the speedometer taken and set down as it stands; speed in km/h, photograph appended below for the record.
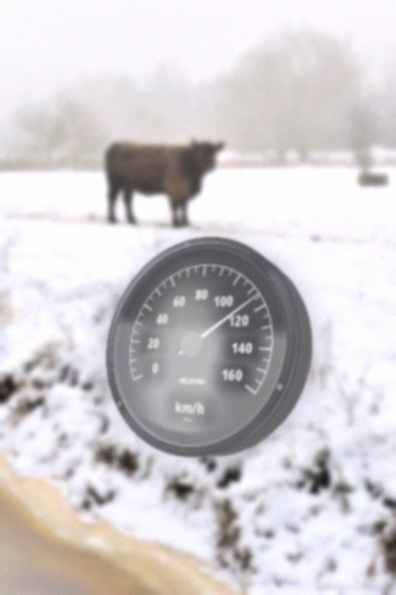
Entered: 115 km/h
